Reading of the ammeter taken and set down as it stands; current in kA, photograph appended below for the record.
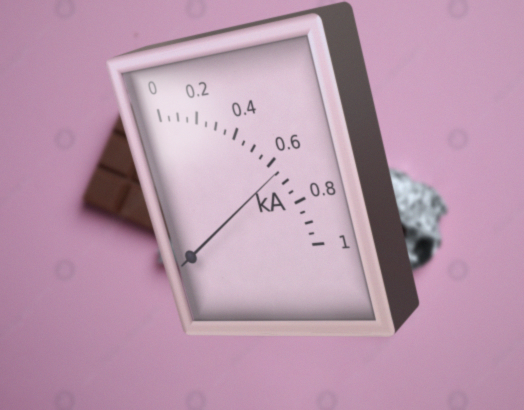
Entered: 0.65 kA
